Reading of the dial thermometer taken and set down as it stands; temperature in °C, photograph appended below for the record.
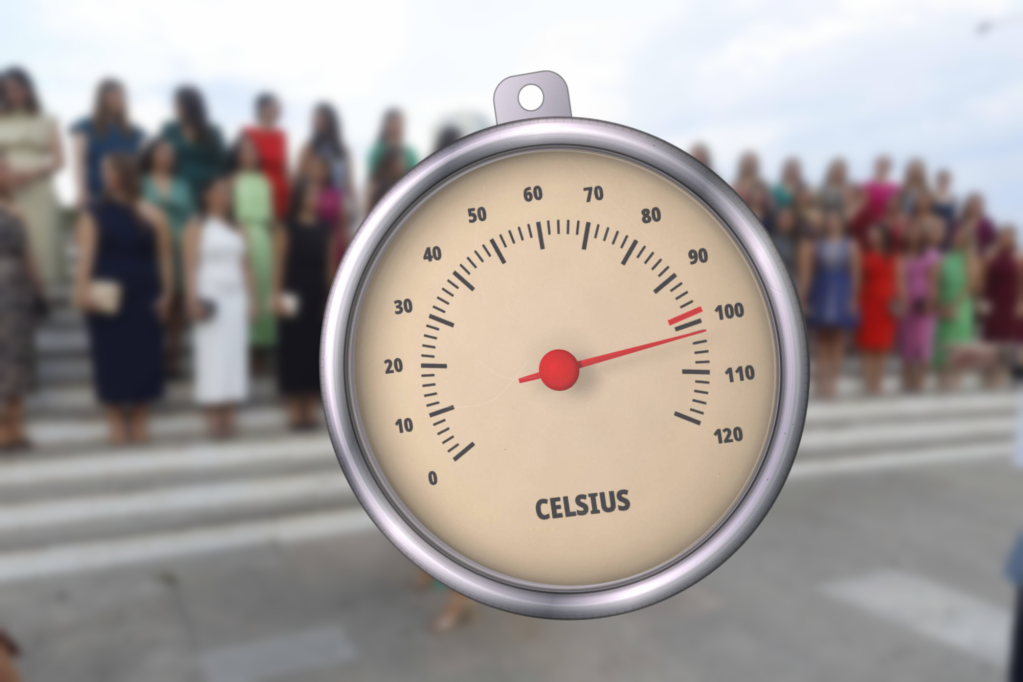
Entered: 102 °C
